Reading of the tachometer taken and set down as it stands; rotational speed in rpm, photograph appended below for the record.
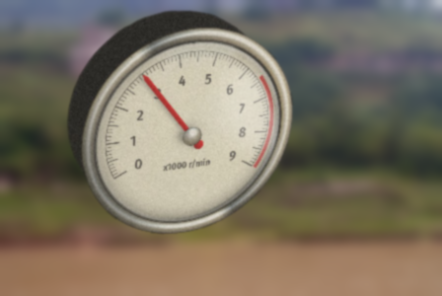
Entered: 3000 rpm
